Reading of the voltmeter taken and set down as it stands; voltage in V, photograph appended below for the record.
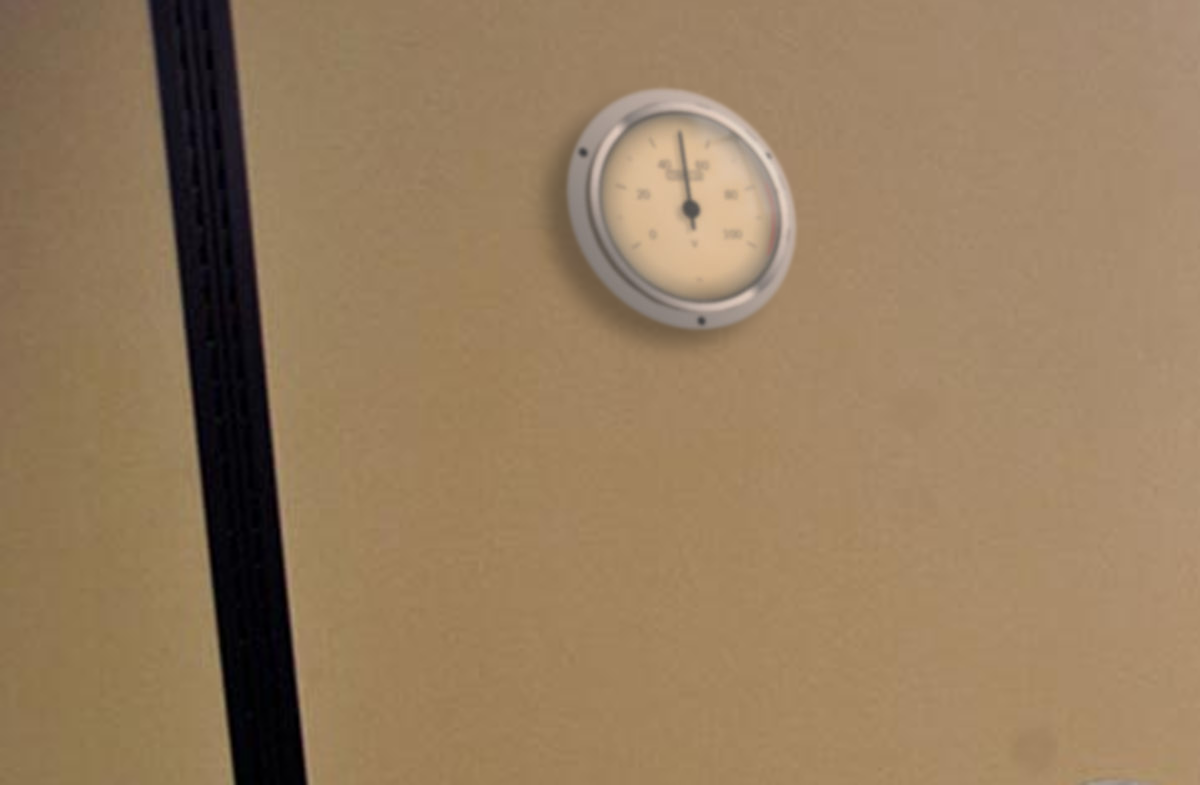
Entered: 50 V
